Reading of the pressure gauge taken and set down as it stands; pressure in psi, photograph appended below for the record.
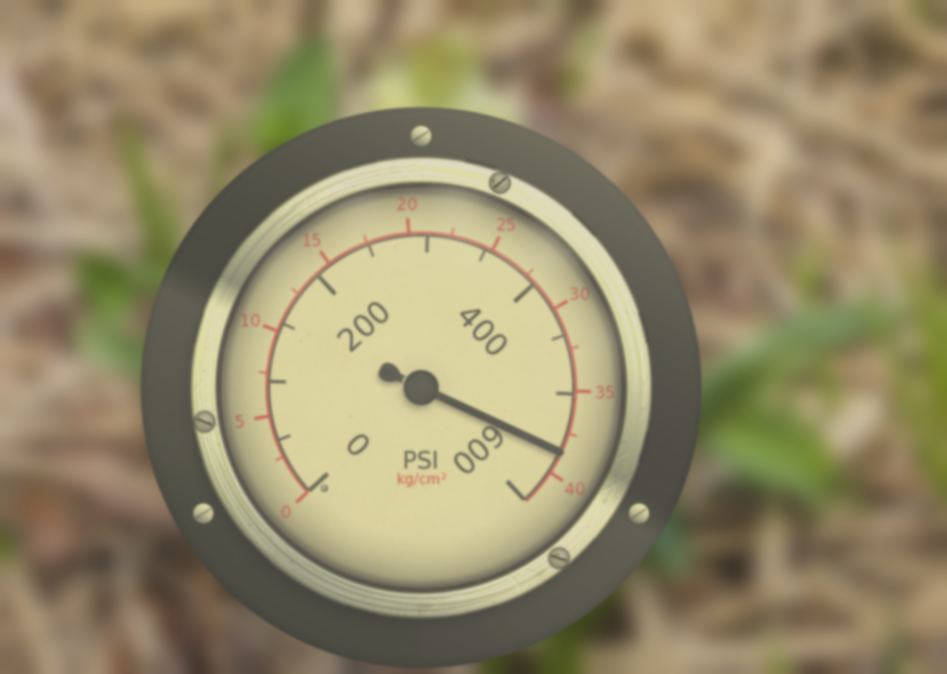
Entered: 550 psi
